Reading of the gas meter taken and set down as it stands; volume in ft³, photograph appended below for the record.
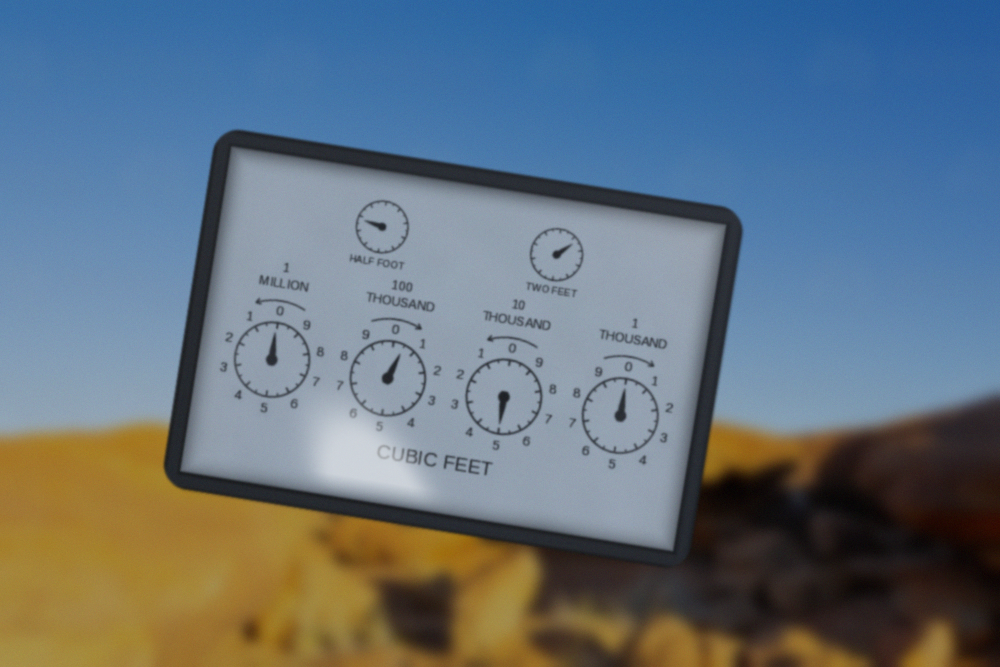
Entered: 5000 ft³
